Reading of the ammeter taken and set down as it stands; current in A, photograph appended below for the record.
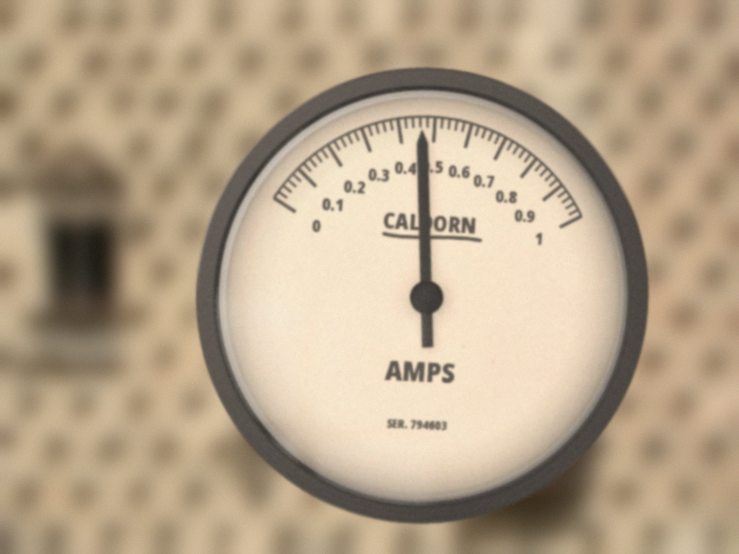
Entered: 0.46 A
